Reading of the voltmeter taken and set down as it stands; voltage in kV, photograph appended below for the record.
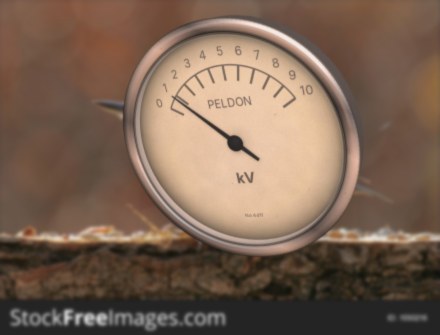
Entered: 1 kV
